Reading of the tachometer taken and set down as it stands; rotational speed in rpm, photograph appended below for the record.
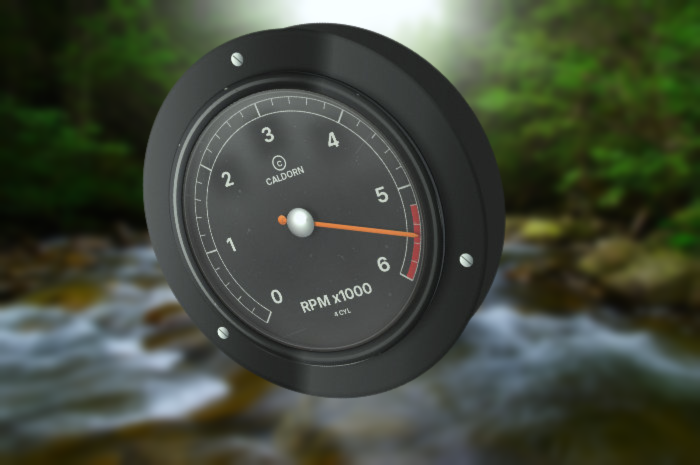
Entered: 5500 rpm
